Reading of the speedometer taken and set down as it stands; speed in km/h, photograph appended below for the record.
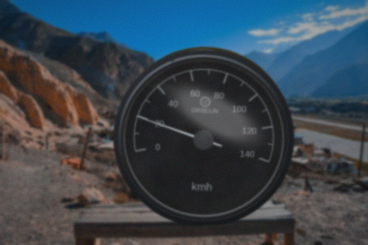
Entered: 20 km/h
